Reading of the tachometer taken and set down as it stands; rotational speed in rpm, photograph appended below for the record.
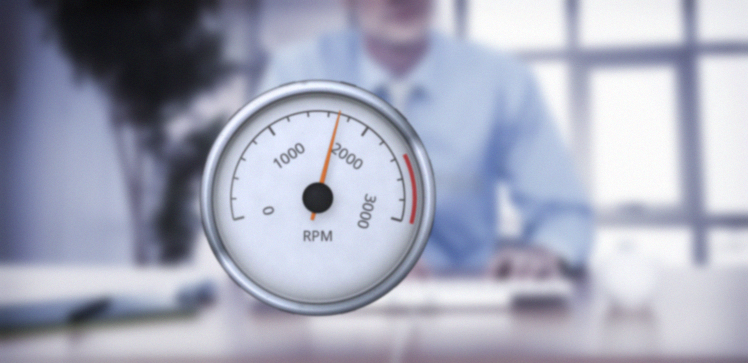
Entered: 1700 rpm
